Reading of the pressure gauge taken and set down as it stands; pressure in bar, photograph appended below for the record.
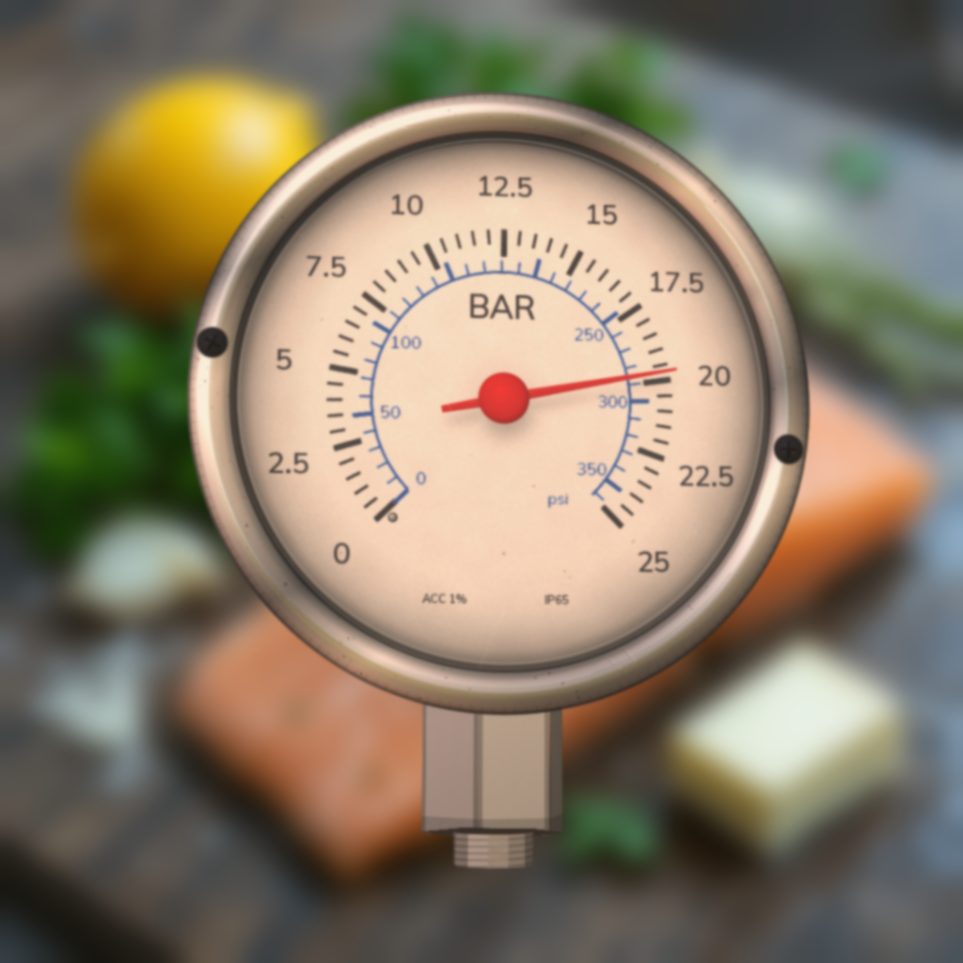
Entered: 19.75 bar
